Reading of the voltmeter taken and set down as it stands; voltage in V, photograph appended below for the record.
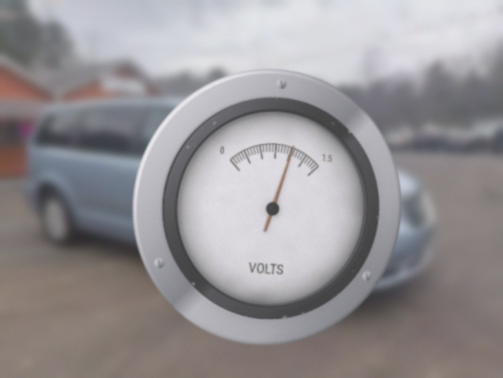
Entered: 1 V
